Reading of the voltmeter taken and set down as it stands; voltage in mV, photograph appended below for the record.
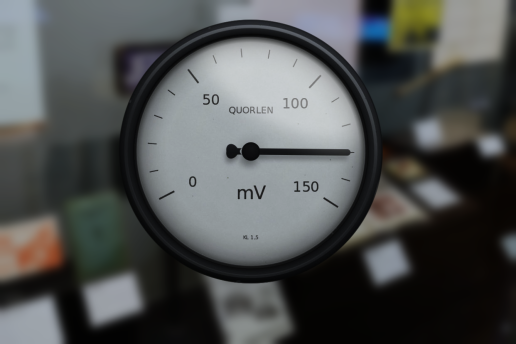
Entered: 130 mV
